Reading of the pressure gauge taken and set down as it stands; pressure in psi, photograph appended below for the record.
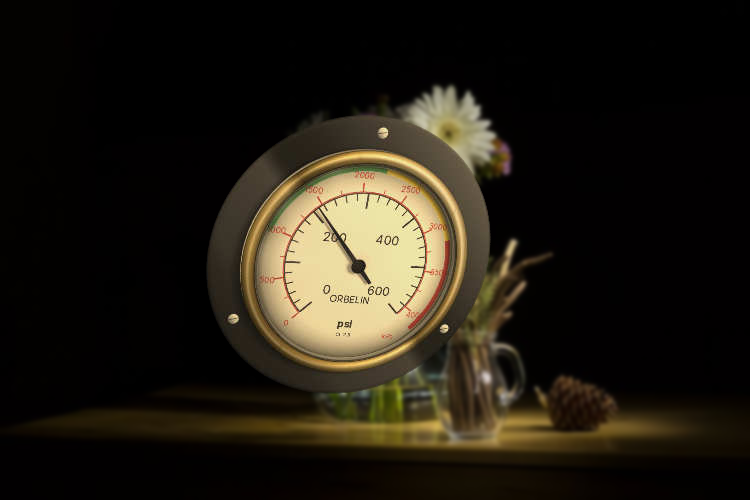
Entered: 210 psi
